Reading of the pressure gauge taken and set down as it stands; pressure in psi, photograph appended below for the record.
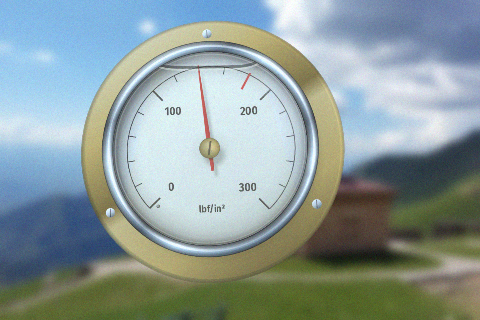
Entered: 140 psi
